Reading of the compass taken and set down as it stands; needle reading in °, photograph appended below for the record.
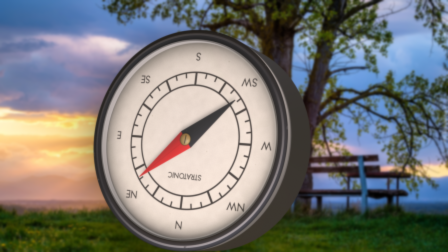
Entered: 50 °
